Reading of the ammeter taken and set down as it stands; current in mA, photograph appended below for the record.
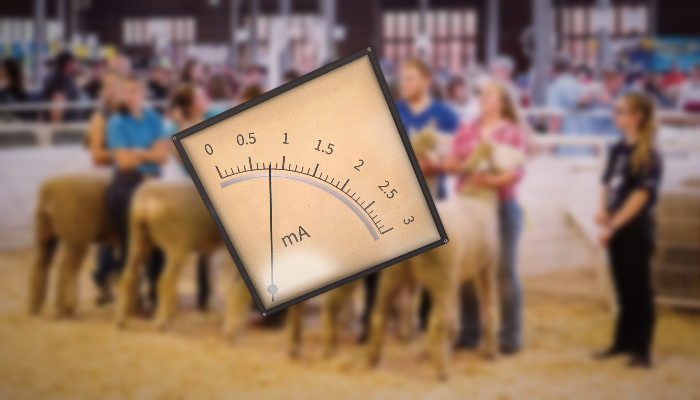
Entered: 0.8 mA
